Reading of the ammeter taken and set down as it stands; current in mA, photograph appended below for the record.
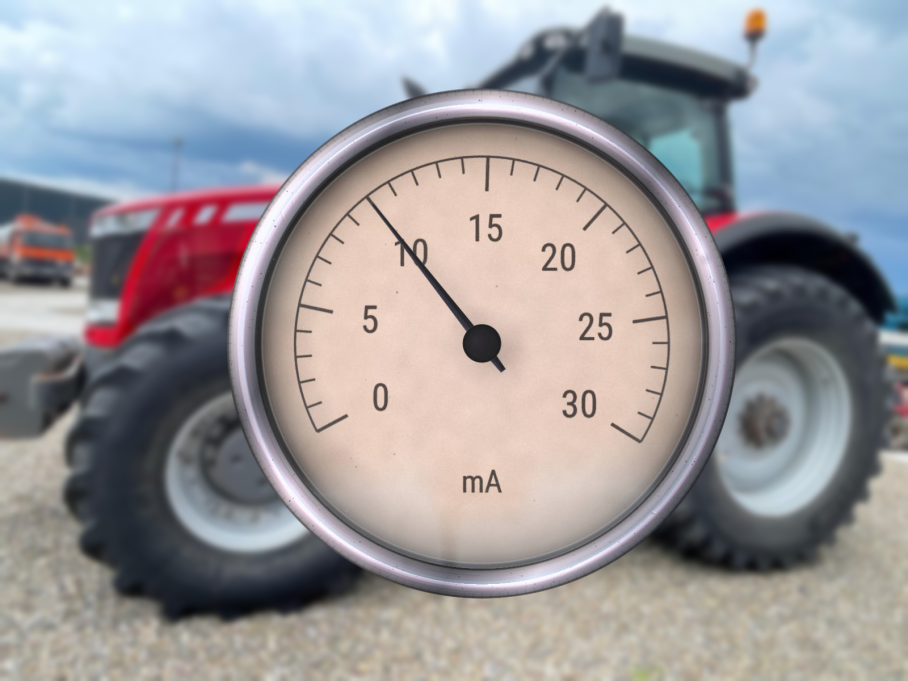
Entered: 10 mA
